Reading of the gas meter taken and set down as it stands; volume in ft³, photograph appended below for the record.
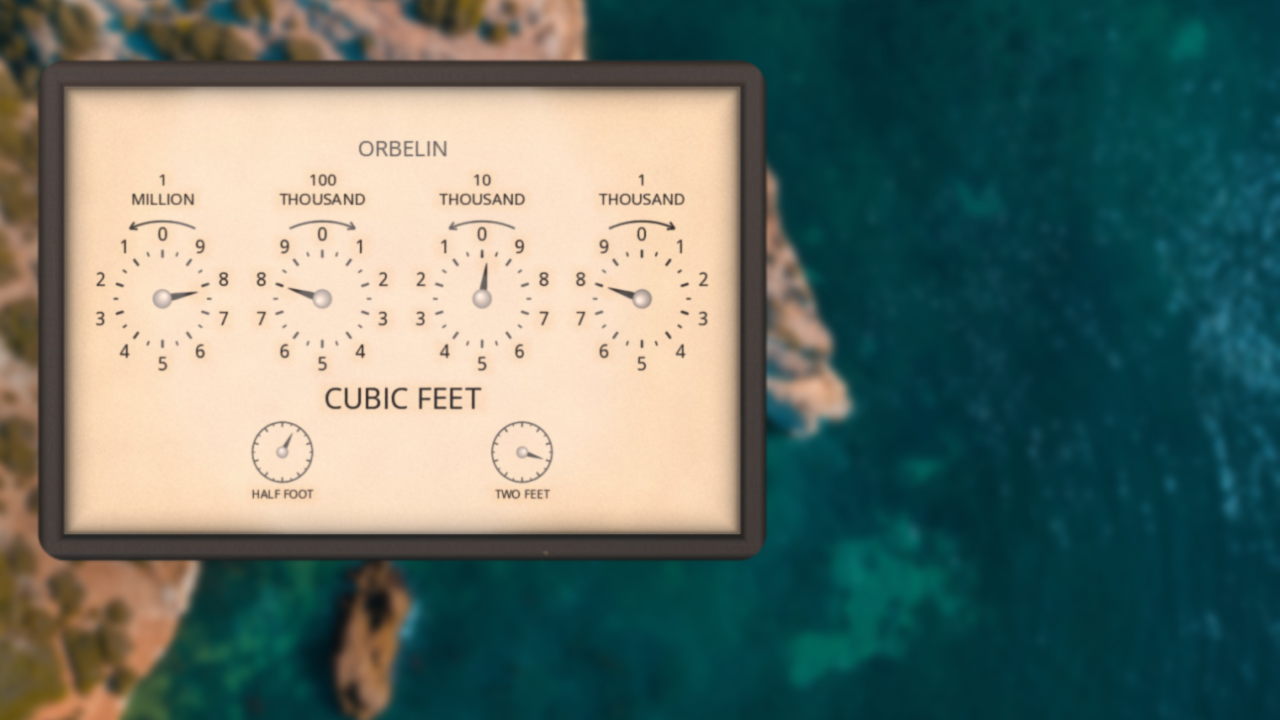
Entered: 779800 ft³
